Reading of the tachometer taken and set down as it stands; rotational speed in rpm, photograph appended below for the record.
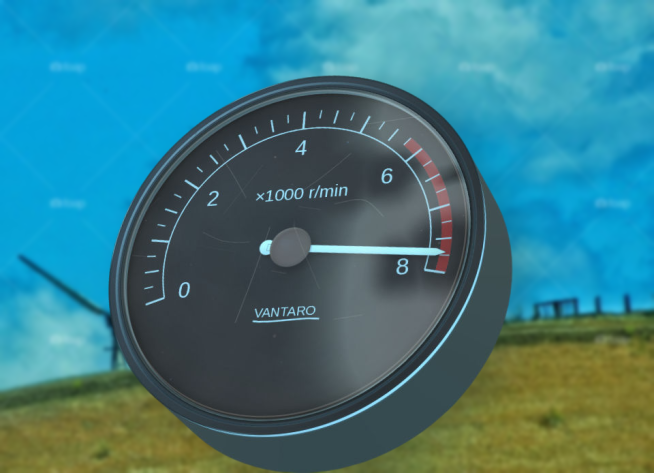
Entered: 7750 rpm
